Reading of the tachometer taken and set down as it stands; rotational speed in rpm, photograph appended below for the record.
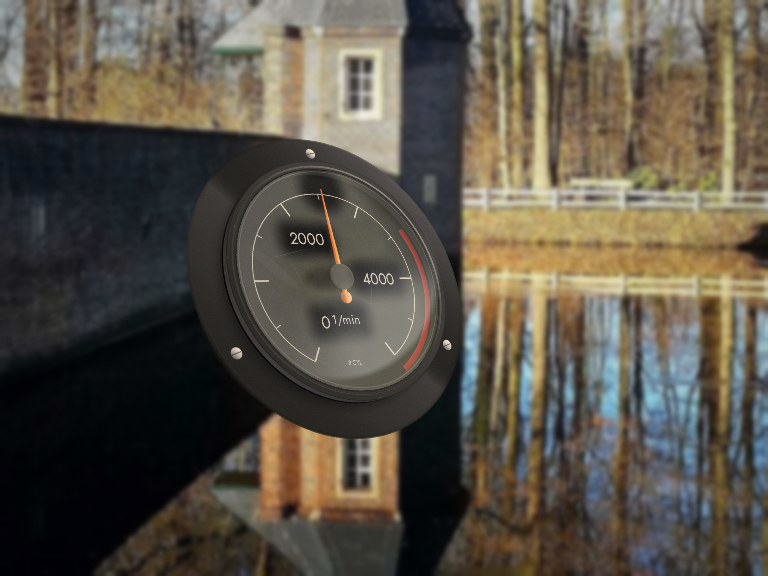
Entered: 2500 rpm
